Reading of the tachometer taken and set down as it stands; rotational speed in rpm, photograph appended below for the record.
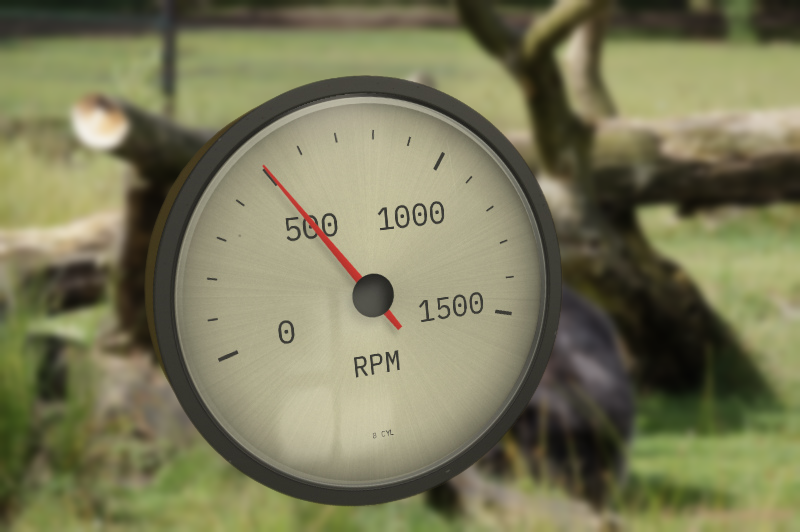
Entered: 500 rpm
